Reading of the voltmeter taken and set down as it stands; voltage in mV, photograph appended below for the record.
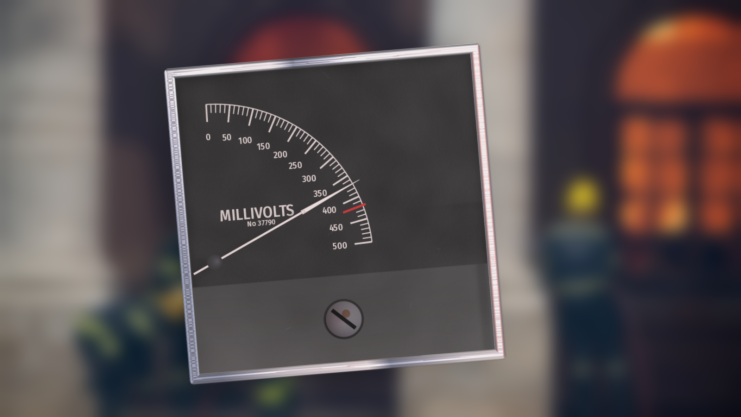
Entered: 370 mV
